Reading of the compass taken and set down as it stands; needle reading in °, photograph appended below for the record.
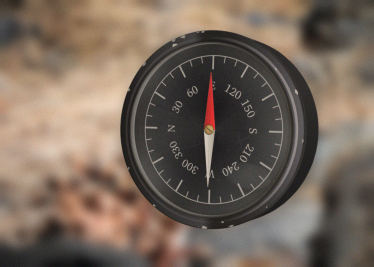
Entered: 90 °
